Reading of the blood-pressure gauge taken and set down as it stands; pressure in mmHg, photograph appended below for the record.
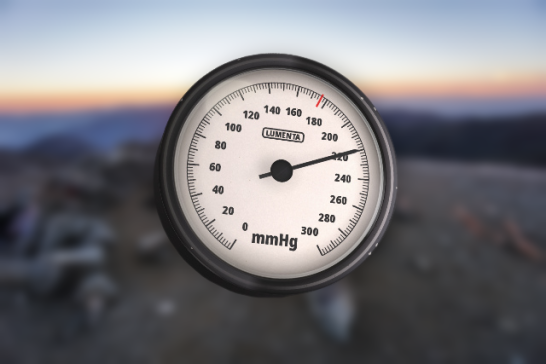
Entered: 220 mmHg
